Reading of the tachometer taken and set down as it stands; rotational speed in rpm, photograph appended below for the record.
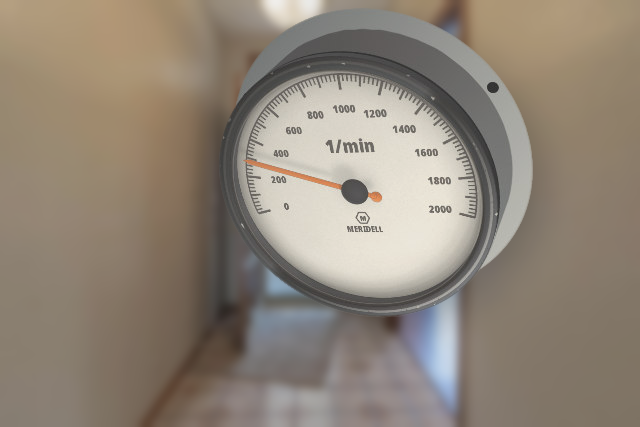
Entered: 300 rpm
